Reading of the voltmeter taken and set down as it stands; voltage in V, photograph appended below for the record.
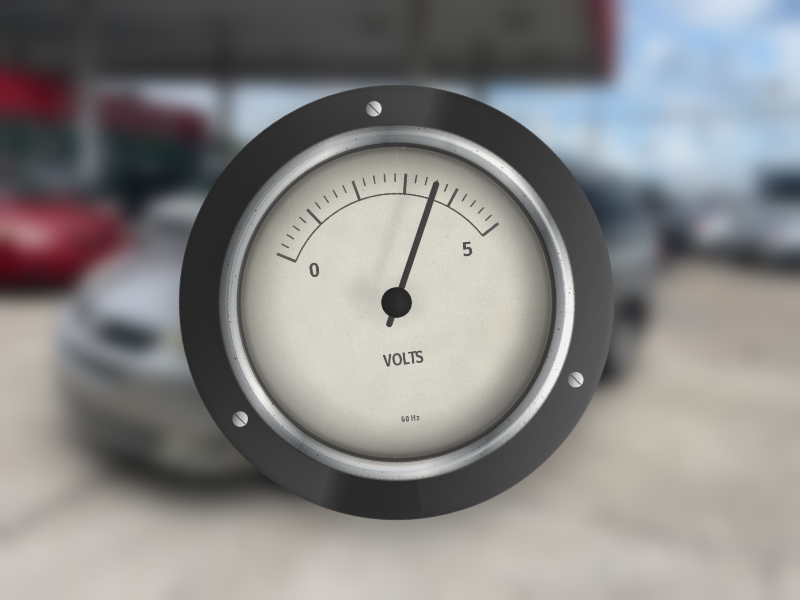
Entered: 3.6 V
